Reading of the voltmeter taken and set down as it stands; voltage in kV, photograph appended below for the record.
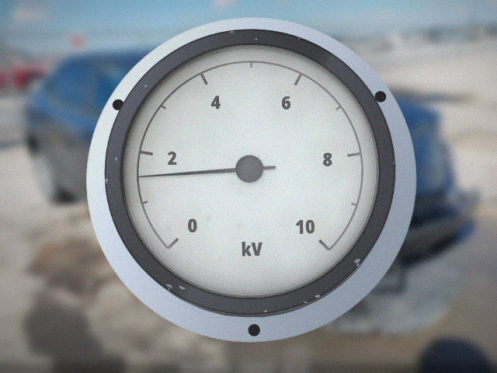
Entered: 1.5 kV
